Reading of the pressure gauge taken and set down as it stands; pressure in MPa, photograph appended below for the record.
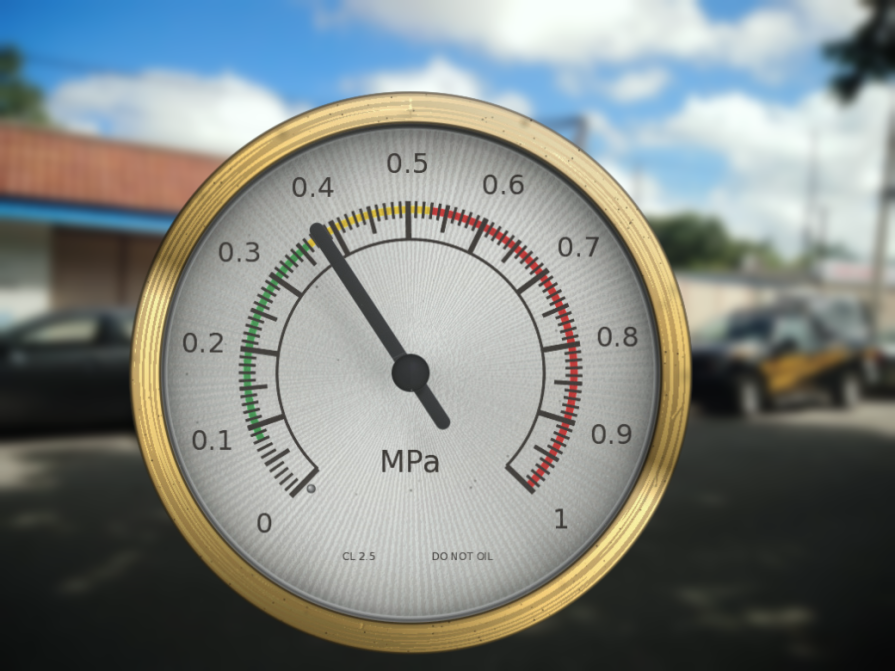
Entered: 0.38 MPa
